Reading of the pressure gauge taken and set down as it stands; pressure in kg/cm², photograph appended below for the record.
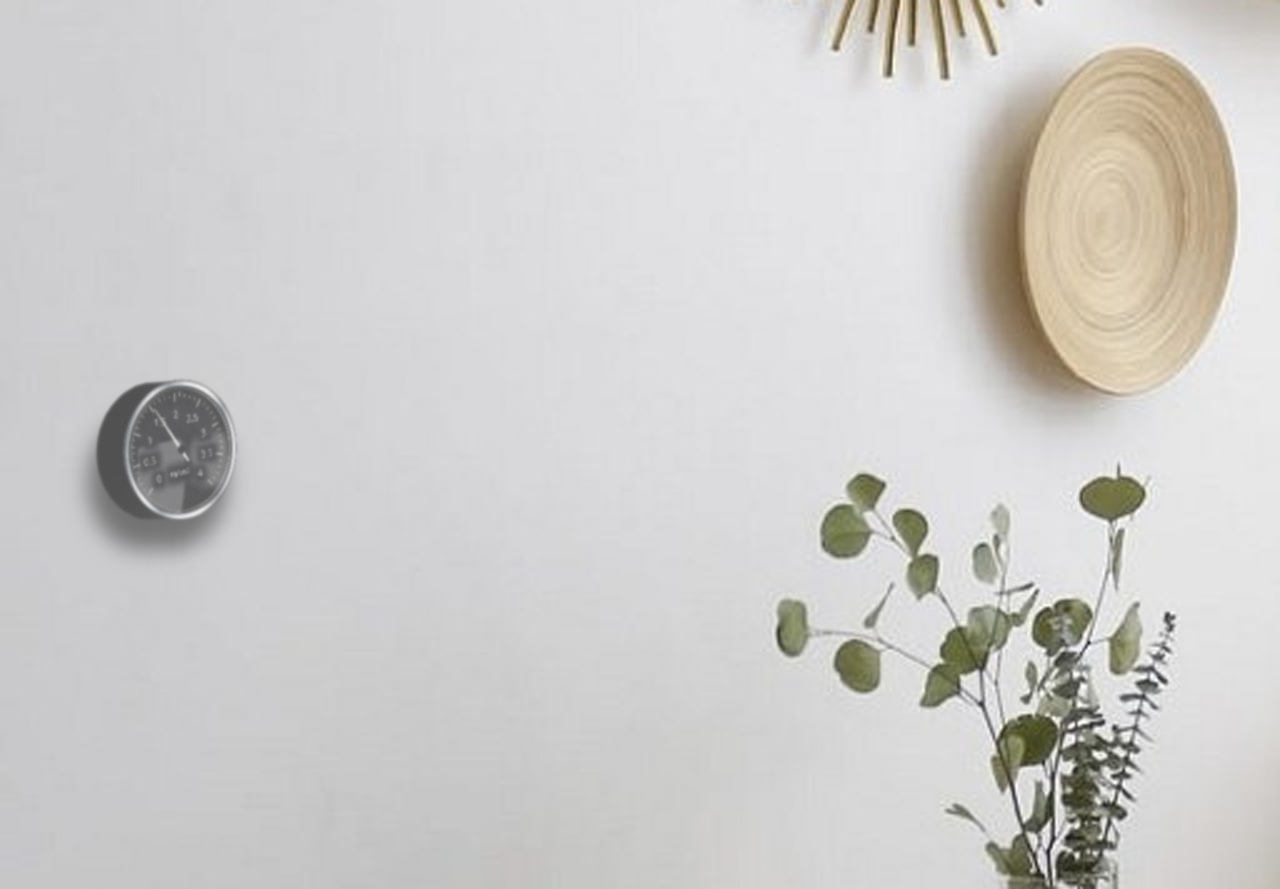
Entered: 1.5 kg/cm²
